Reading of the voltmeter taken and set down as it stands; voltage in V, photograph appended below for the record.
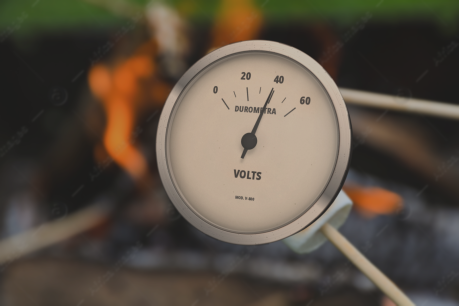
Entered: 40 V
